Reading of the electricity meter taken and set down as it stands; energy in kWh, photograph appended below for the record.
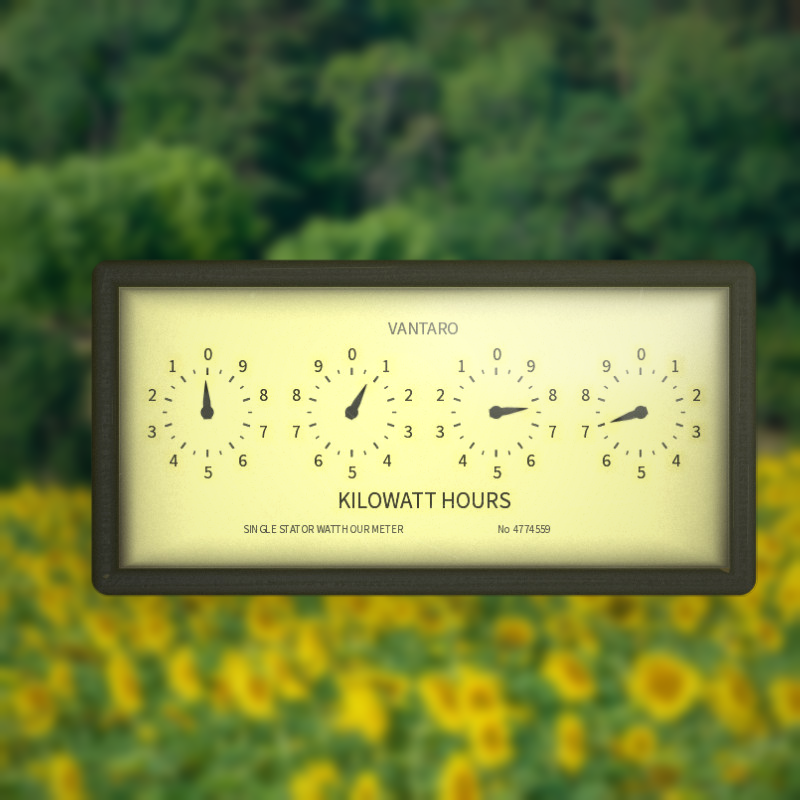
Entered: 77 kWh
